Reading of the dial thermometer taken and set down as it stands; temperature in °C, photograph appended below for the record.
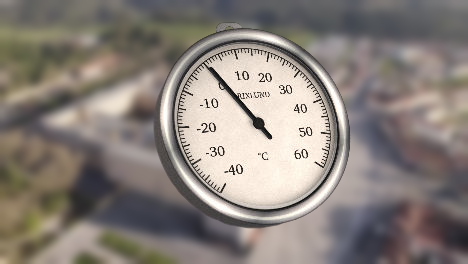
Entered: 0 °C
